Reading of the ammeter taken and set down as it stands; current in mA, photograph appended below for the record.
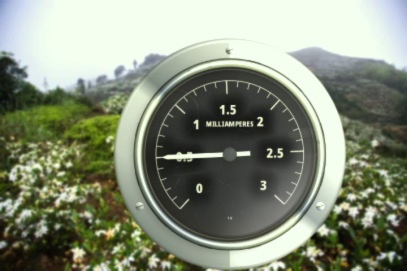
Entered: 0.5 mA
